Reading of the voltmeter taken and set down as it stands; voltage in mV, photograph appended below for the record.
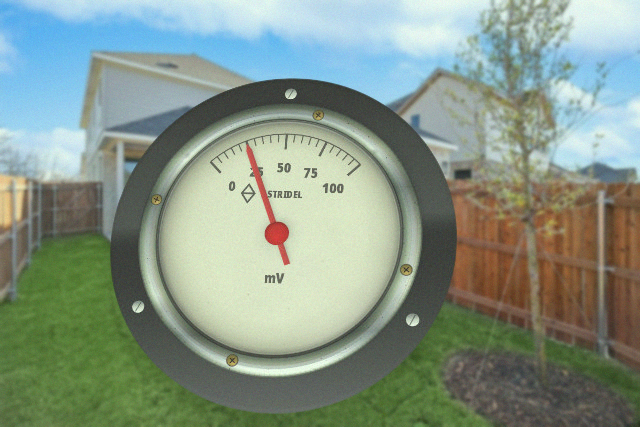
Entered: 25 mV
